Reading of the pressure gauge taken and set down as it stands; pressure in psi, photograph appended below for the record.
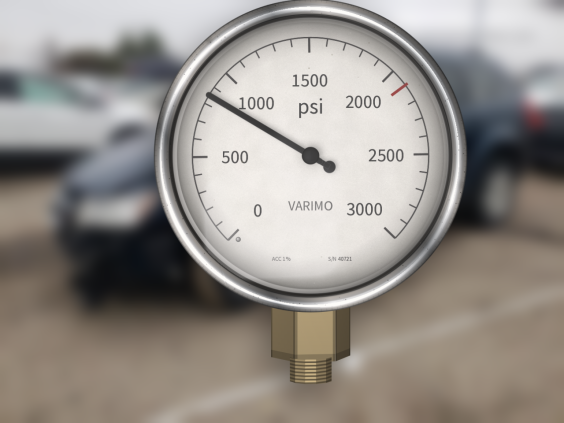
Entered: 850 psi
